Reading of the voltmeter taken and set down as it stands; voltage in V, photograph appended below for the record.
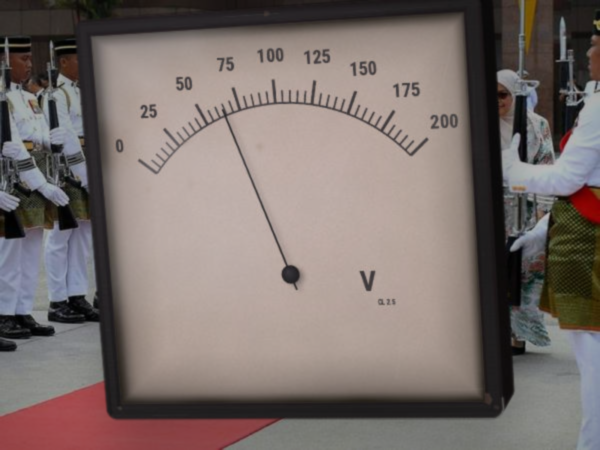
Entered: 65 V
